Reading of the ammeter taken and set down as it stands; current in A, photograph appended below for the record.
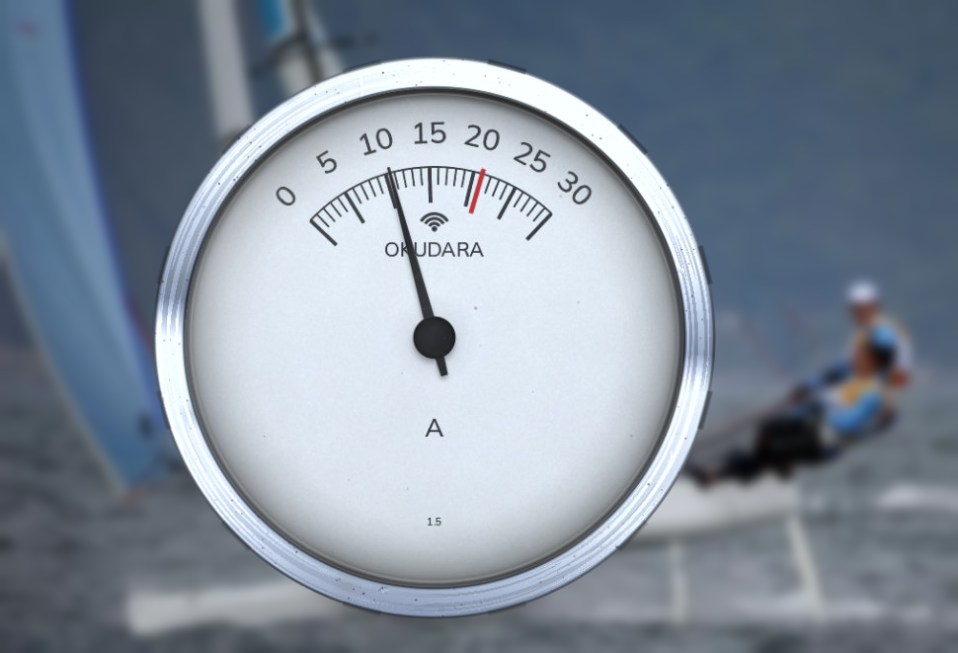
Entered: 10.5 A
